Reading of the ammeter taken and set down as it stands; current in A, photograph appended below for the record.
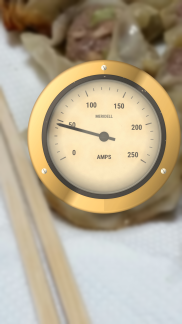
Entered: 45 A
